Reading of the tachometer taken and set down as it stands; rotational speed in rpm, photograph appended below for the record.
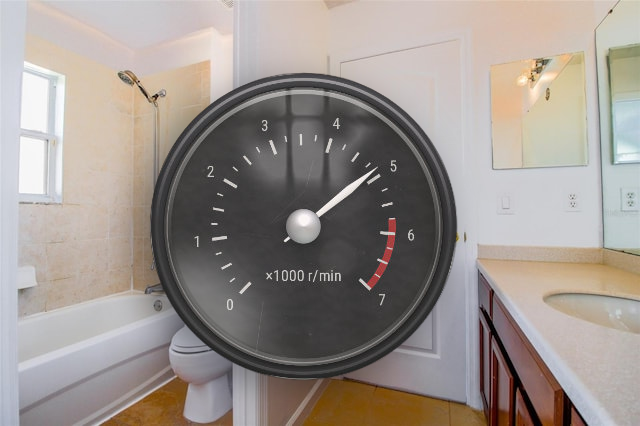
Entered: 4875 rpm
